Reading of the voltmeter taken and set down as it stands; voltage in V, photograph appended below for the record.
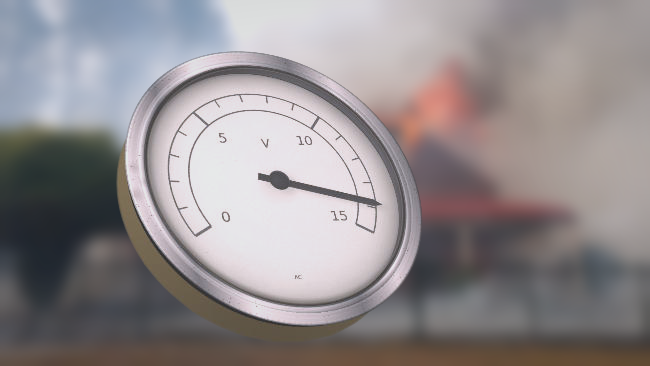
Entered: 14 V
